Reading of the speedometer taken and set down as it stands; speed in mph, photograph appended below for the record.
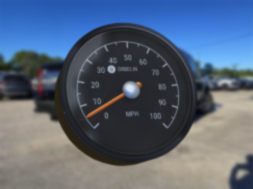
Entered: 5 mph
